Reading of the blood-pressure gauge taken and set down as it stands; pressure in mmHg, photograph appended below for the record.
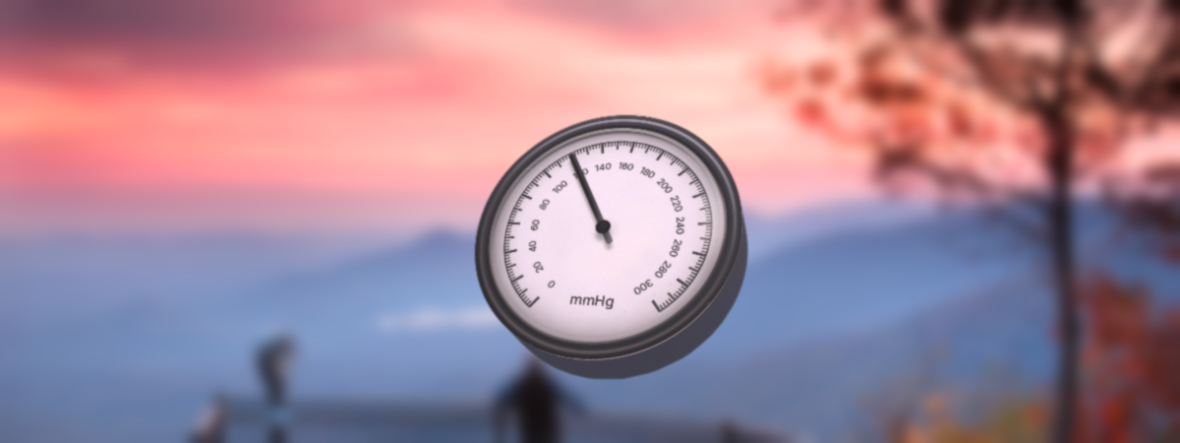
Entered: 120 mmHg
